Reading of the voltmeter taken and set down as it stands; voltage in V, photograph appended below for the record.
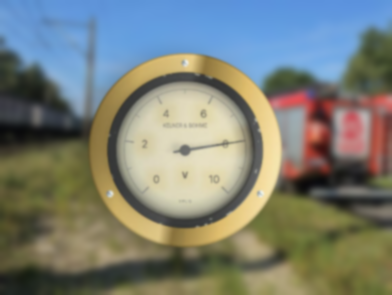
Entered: 8 V
